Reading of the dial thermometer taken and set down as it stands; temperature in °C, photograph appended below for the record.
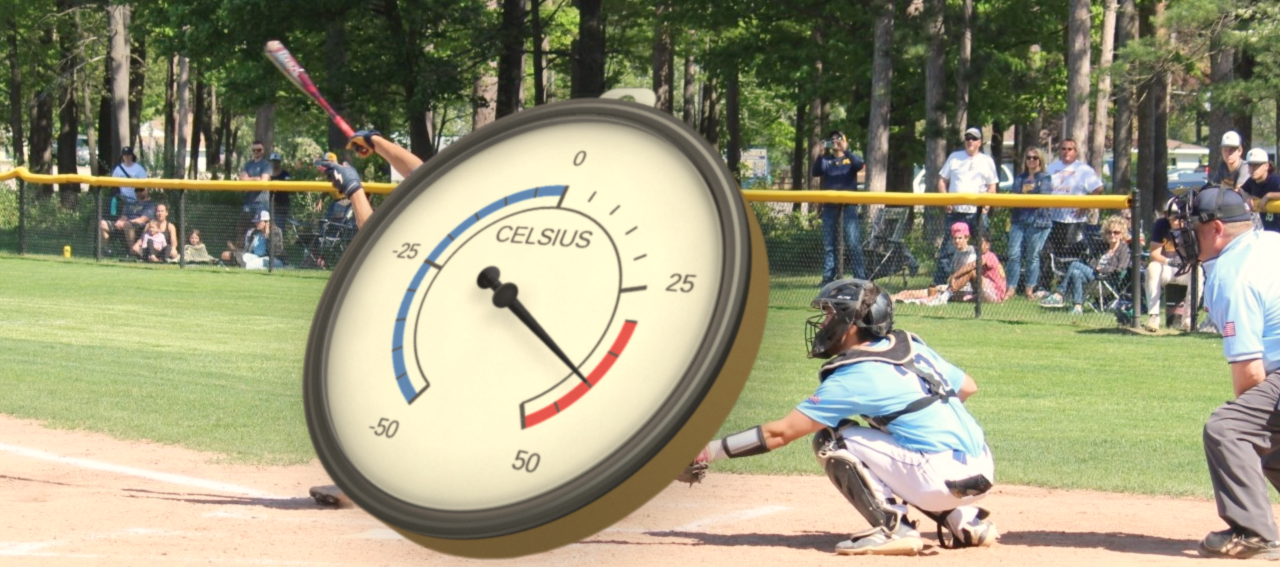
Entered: 40 °C
